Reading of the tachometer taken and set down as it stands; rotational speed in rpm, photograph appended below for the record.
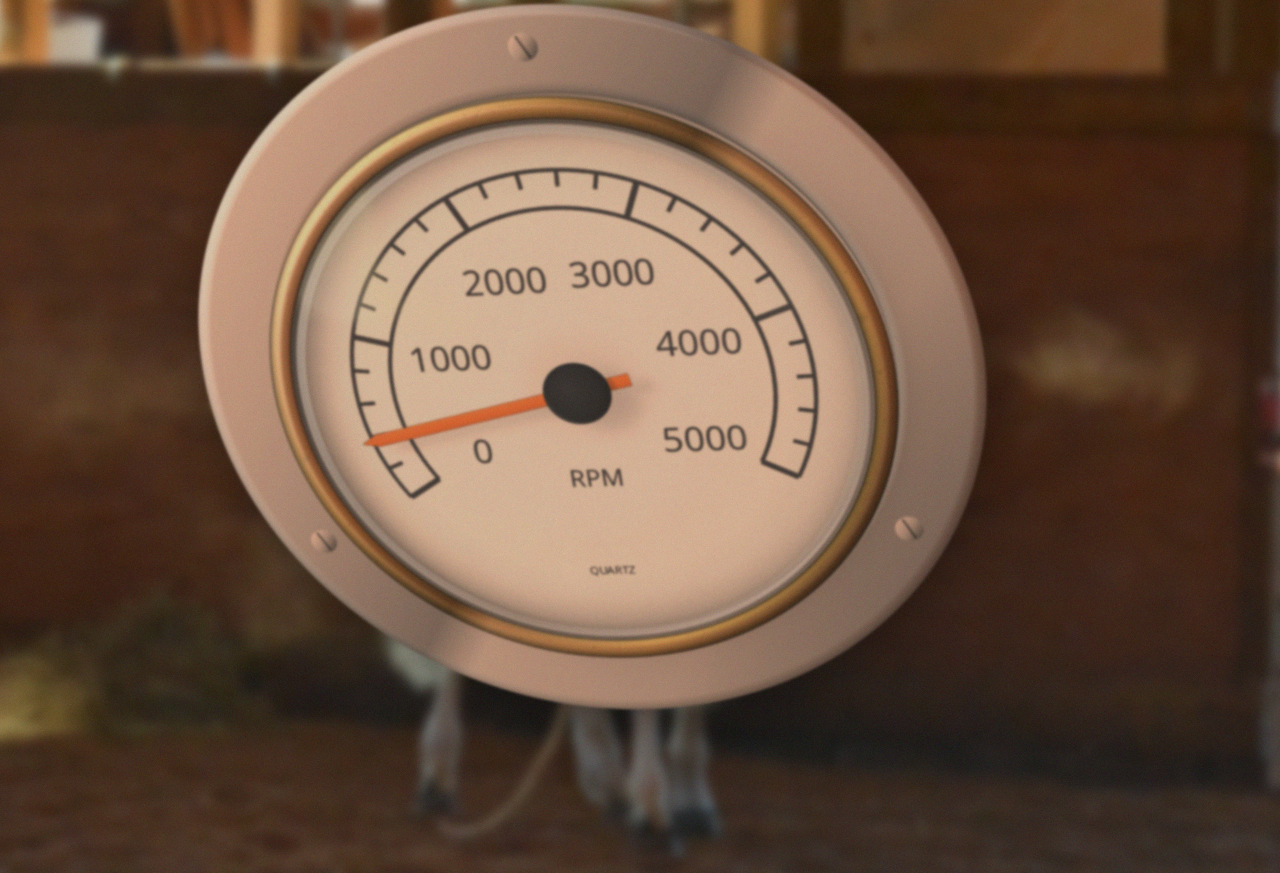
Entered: 400 rpm
